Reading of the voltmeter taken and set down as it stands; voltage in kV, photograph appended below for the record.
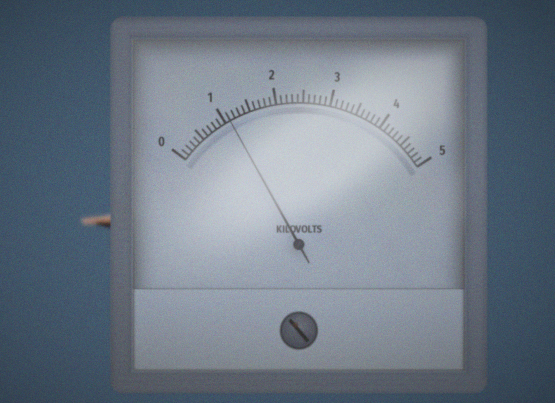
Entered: 1.1 kV
